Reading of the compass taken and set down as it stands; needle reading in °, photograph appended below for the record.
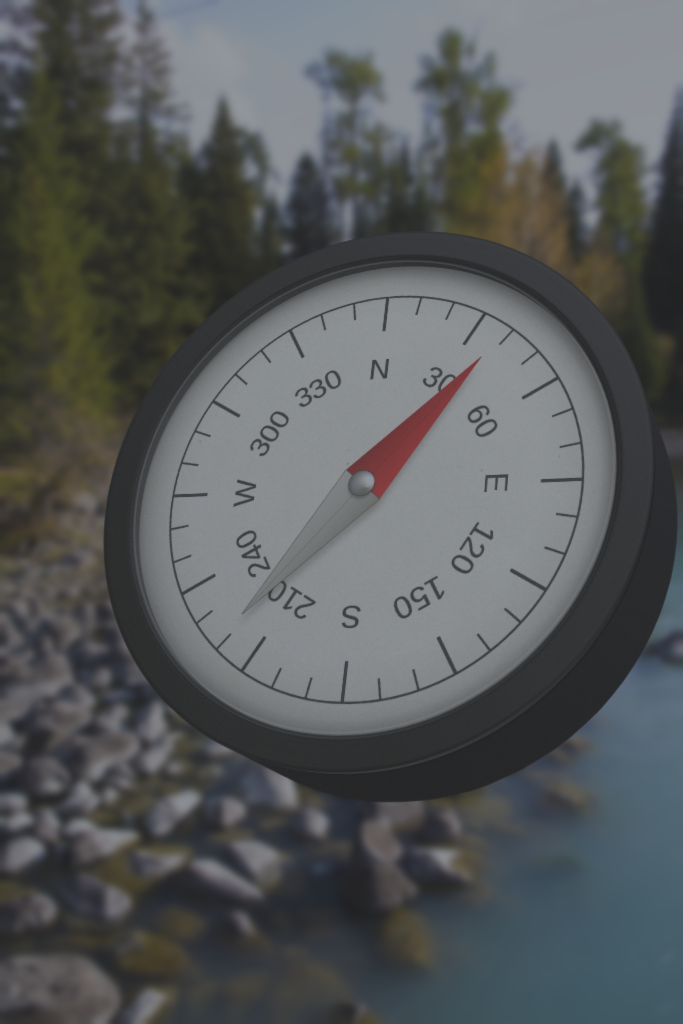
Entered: 40 °
